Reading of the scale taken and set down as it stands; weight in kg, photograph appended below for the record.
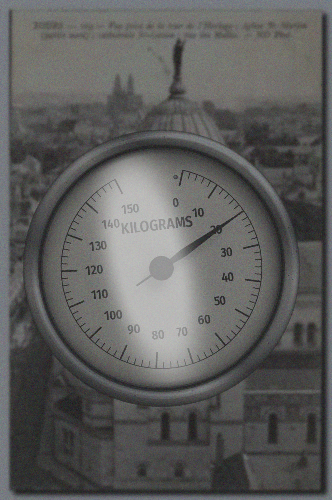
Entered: 20 kg
